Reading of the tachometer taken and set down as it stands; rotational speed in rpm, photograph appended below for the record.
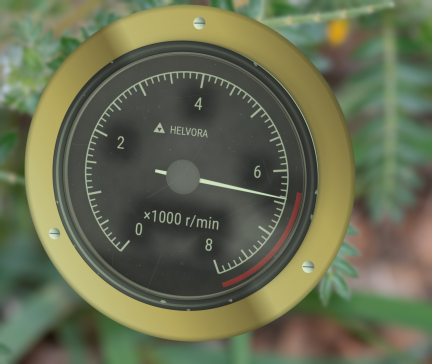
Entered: 6400 rpm
